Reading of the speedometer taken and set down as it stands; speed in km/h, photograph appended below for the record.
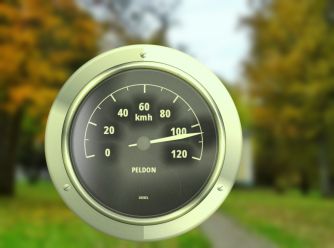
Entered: 105 km/h
